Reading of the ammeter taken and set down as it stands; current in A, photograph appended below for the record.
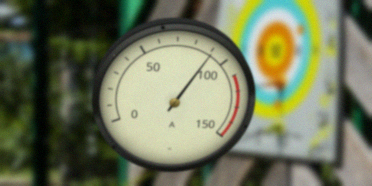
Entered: 90 A
